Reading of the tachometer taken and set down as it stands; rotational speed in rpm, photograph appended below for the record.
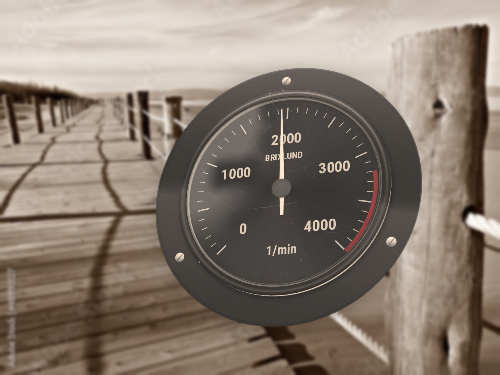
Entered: 1950 rpm
